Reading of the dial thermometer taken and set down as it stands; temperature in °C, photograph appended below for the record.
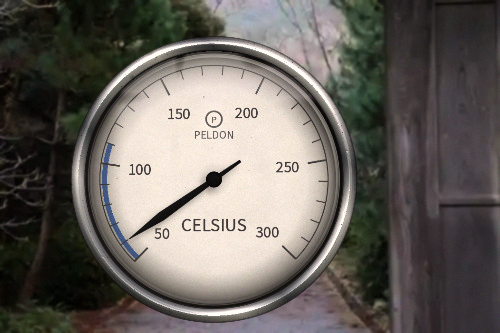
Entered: 60 °C
